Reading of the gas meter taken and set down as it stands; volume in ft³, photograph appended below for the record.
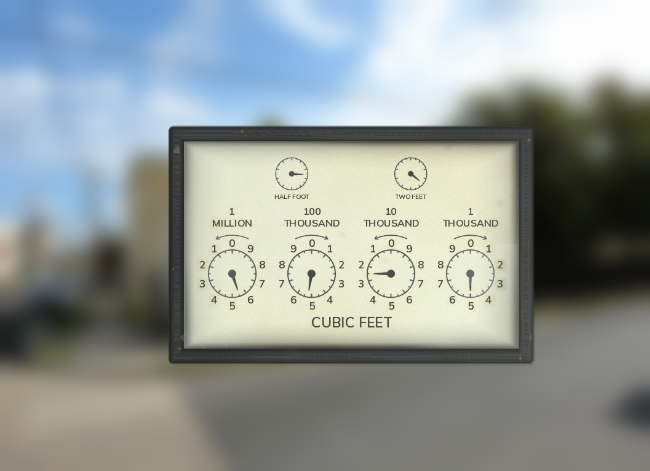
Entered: 552500 ft³
